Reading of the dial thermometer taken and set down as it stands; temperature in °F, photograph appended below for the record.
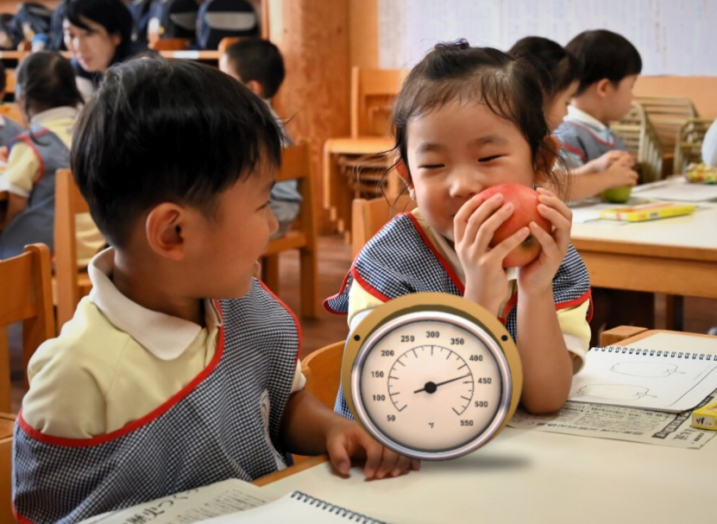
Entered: 425 °F
